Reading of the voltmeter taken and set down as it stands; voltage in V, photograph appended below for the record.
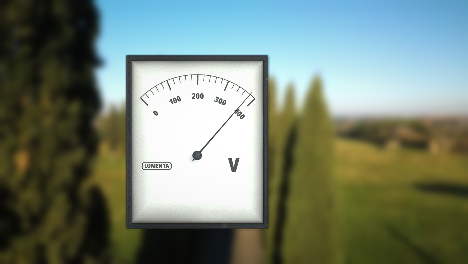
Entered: 380 V
